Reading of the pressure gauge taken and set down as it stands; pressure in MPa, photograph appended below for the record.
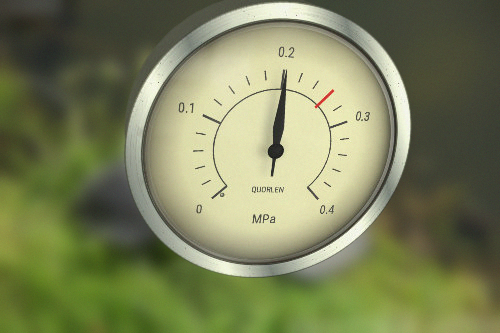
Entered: 0.2 MPa
